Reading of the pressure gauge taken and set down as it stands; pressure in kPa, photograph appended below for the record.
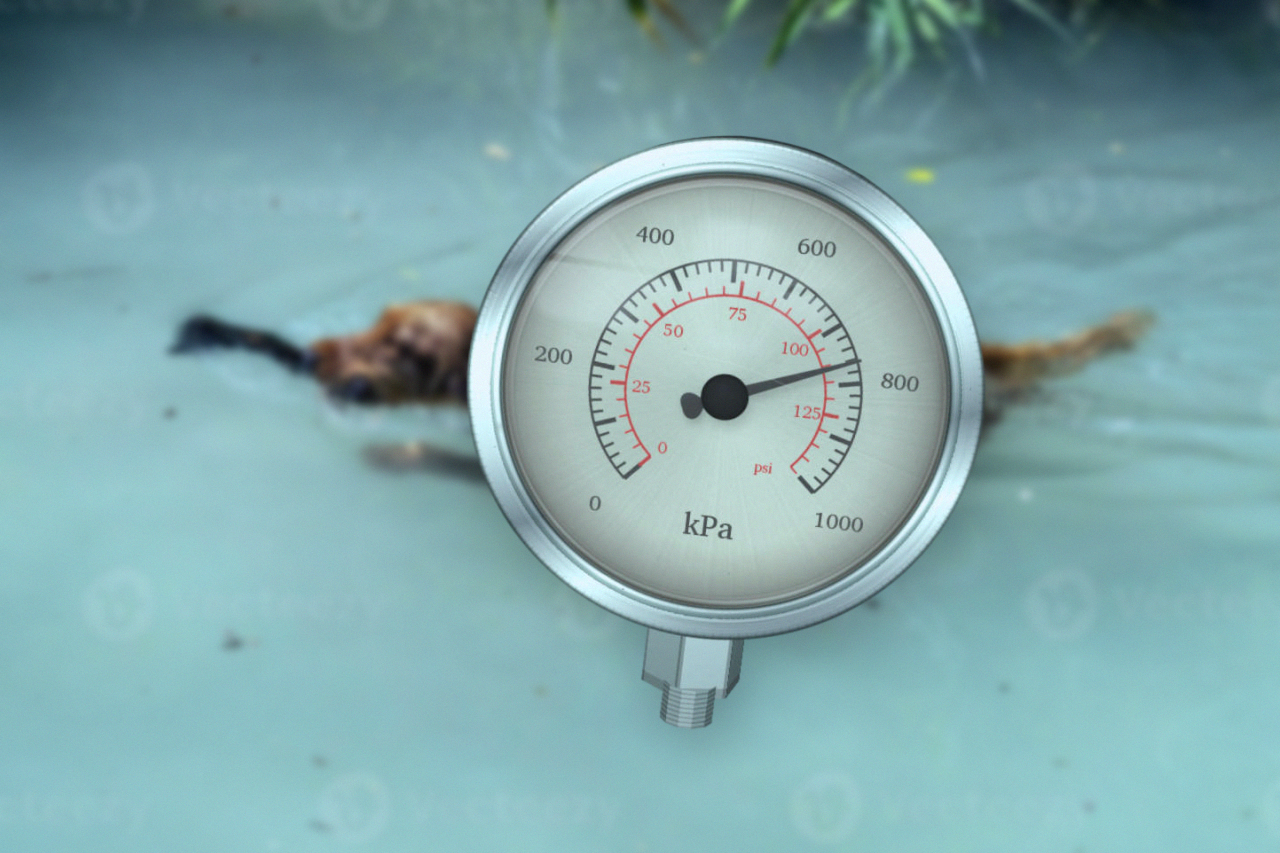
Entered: 760 kPa
